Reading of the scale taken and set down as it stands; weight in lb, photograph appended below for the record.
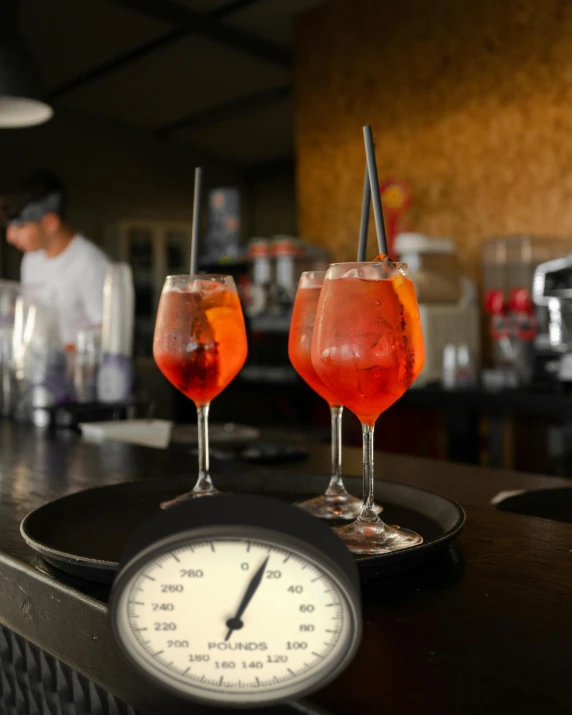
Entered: 10 lb
